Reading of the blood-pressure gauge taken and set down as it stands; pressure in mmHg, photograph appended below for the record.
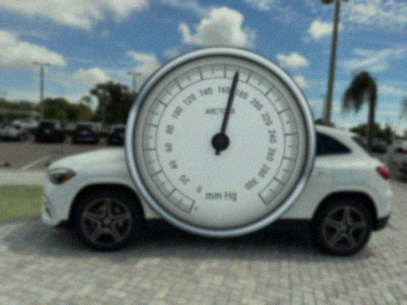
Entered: 170 mmHg
